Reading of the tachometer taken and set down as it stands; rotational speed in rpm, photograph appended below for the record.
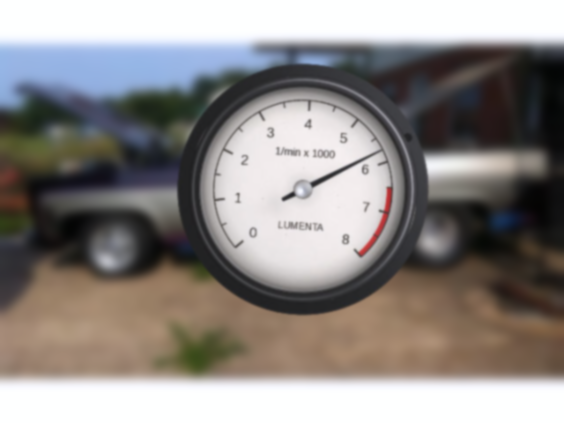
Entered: 5750 rpm
